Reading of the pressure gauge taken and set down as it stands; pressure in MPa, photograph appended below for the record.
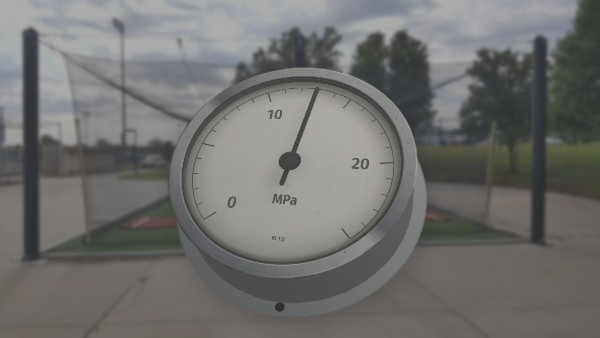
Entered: 13 MPa
